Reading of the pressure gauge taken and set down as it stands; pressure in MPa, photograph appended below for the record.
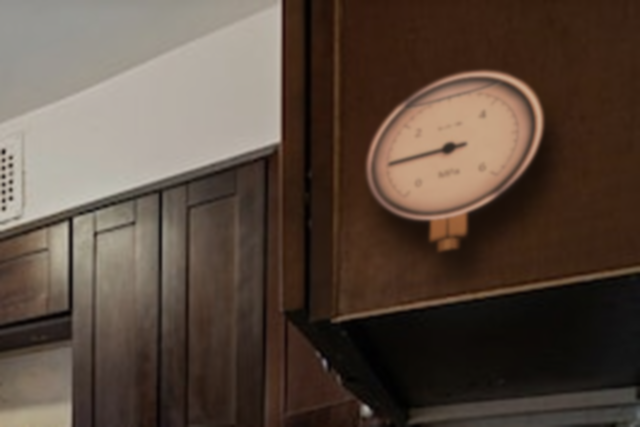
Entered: 1 MPa
